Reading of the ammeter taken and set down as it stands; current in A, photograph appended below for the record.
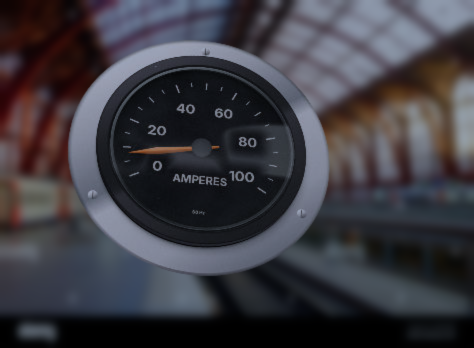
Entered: 7.5 A
